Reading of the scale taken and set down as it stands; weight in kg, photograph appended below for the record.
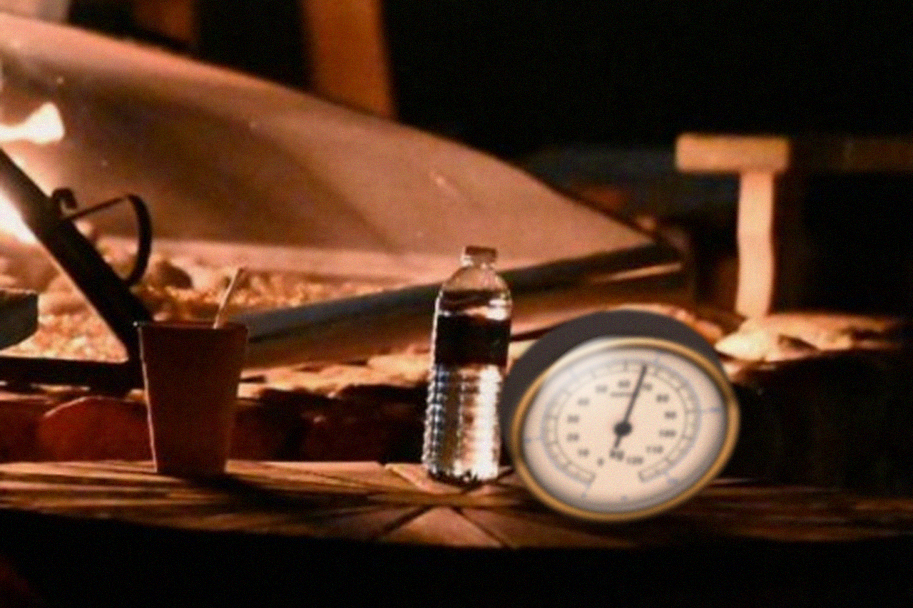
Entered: 65 kg
